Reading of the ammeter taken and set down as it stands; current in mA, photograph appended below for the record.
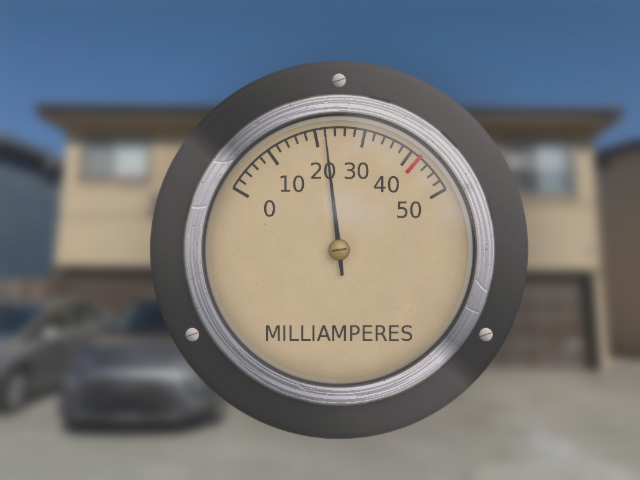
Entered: 22 mA
